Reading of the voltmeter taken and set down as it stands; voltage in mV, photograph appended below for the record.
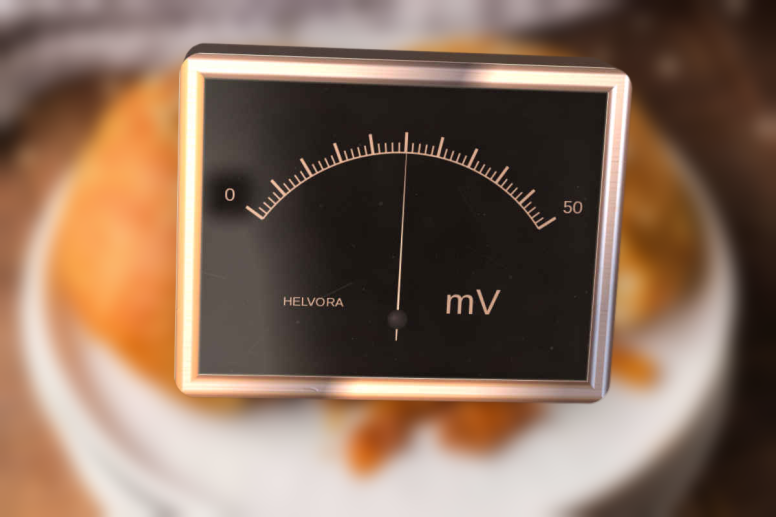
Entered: 25 mV
